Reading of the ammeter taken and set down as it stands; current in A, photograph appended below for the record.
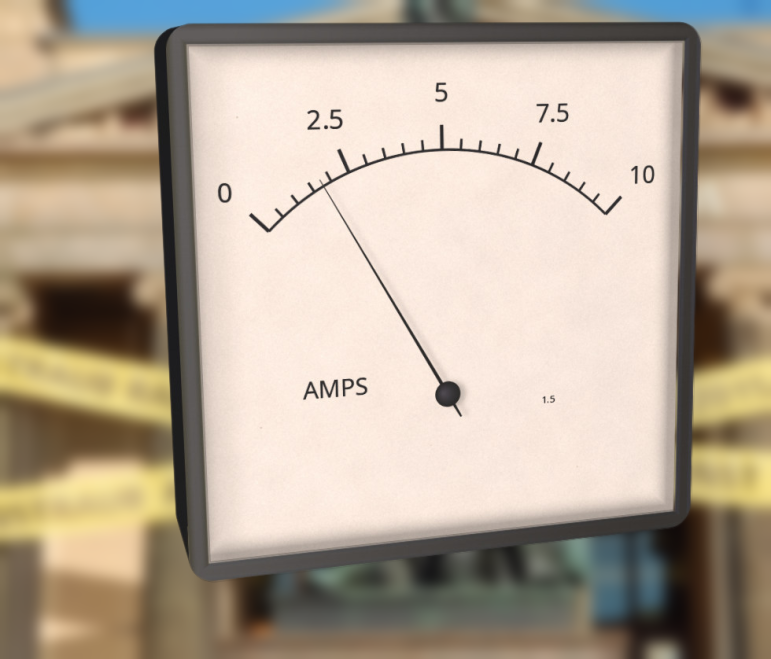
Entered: 1.75 A
